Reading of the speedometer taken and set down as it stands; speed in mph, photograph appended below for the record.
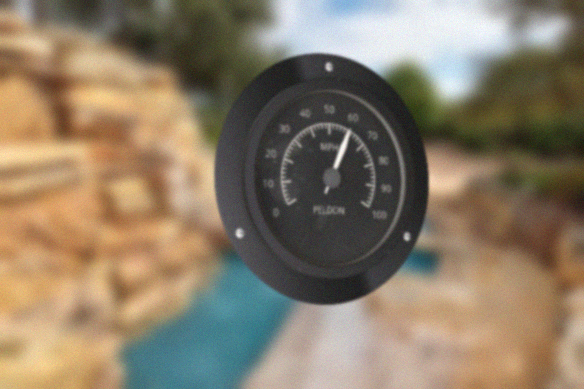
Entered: 60 mph
